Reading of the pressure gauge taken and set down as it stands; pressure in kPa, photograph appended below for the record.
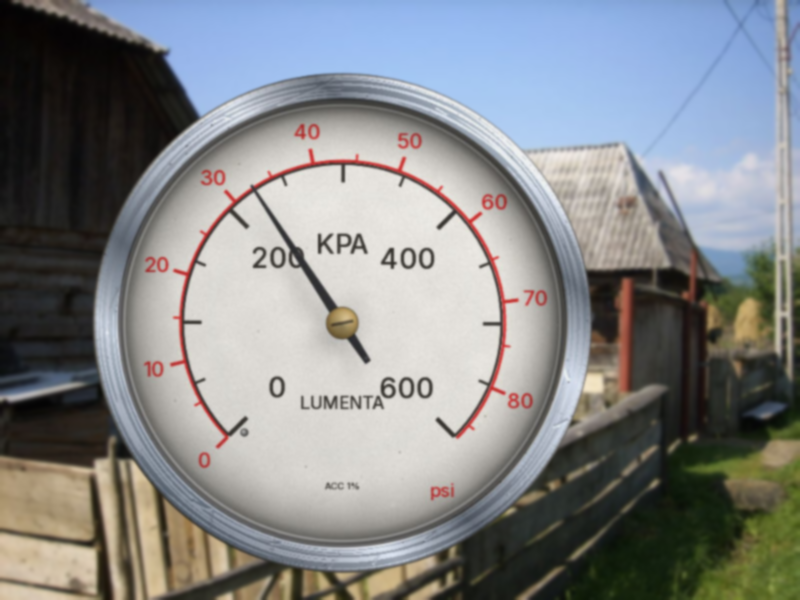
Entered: 225 kPa
